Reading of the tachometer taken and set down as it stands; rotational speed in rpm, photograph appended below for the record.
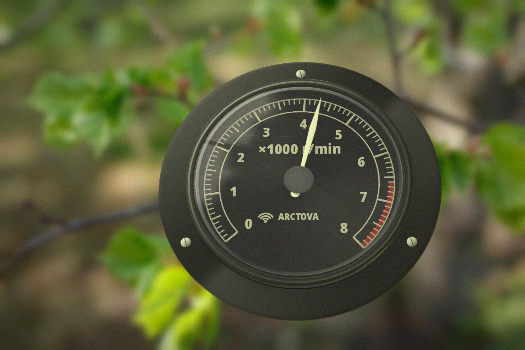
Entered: 4300 rpm
